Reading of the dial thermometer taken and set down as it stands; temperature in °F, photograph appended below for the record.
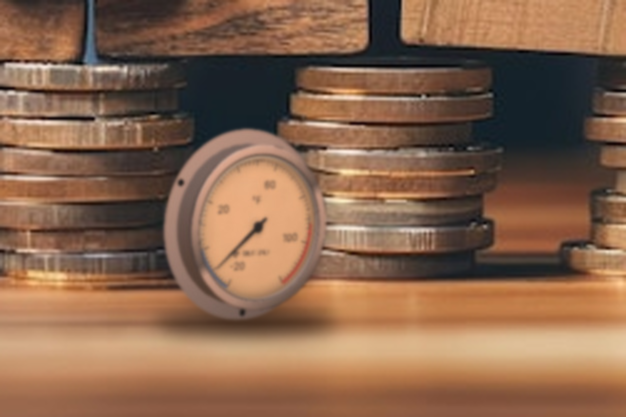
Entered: -10 °F
